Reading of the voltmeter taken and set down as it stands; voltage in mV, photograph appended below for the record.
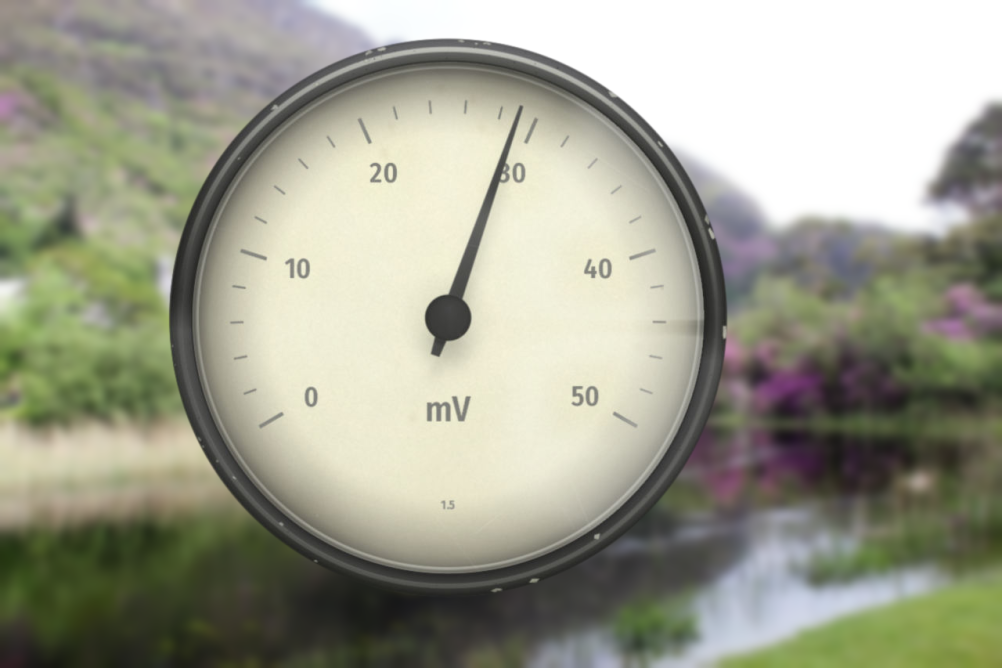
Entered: 29 mV
